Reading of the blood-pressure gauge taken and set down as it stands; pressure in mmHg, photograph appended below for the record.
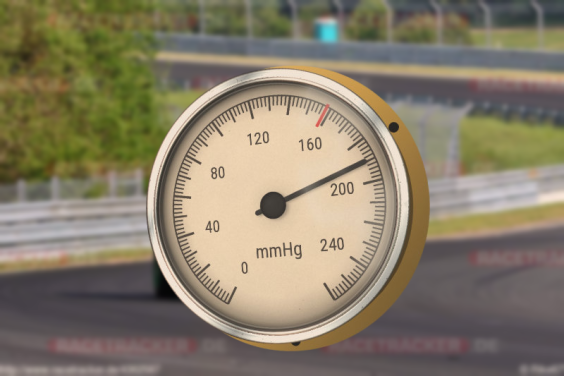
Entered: 190 mmHg
